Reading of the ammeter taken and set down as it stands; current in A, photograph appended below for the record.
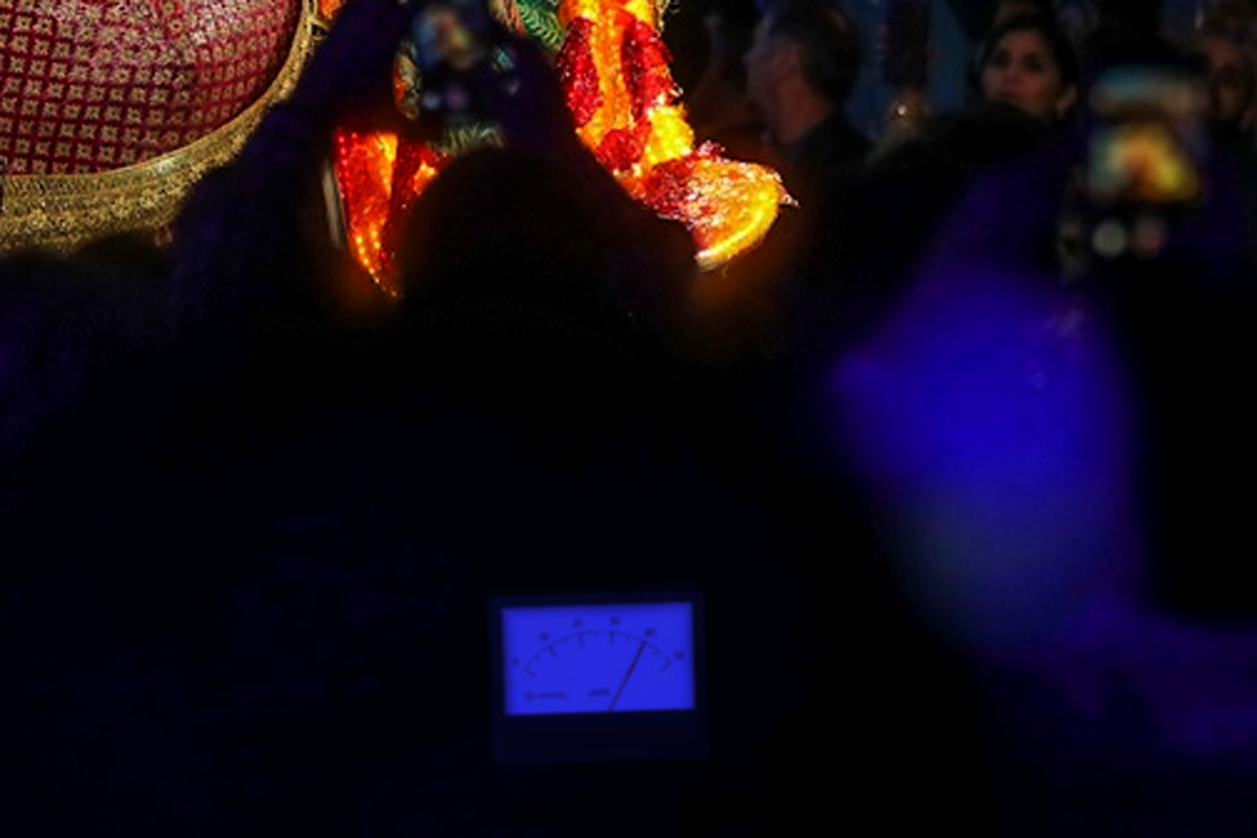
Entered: 40 A
